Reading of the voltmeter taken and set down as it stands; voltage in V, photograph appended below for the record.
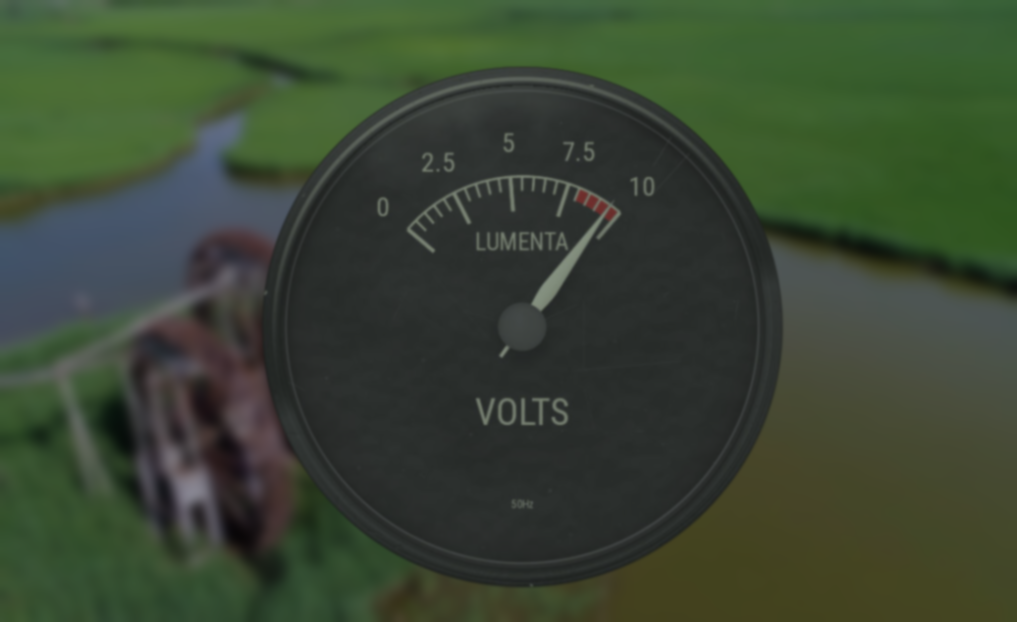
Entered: 9.5 V
